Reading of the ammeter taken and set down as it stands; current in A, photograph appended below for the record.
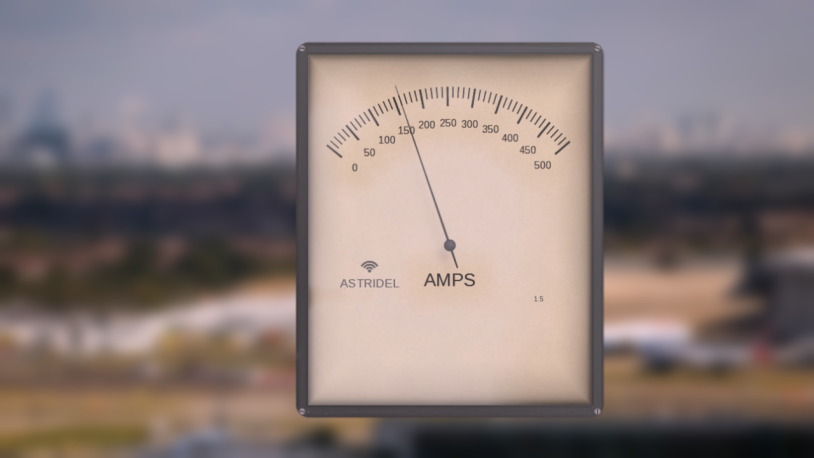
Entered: 160 A
